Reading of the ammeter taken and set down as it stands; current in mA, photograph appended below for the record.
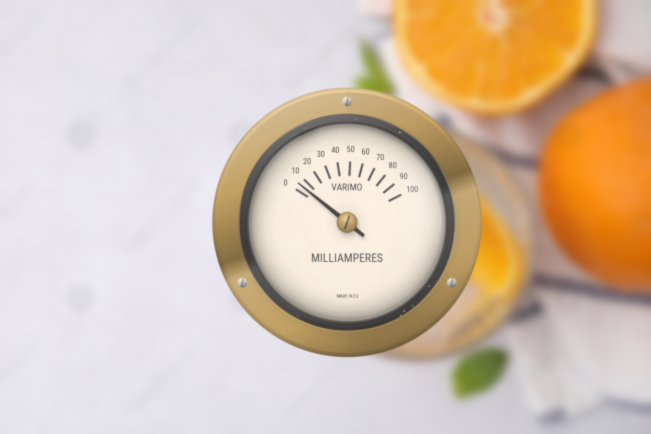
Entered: 5 mA
